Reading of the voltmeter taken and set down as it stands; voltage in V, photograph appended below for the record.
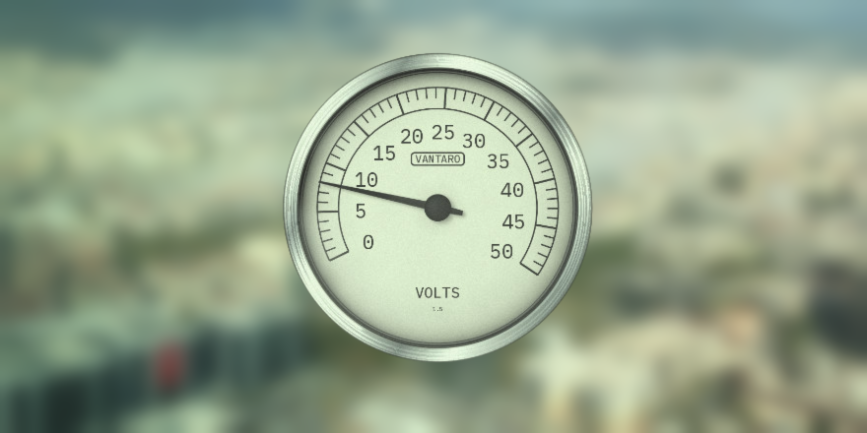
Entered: 8 V
